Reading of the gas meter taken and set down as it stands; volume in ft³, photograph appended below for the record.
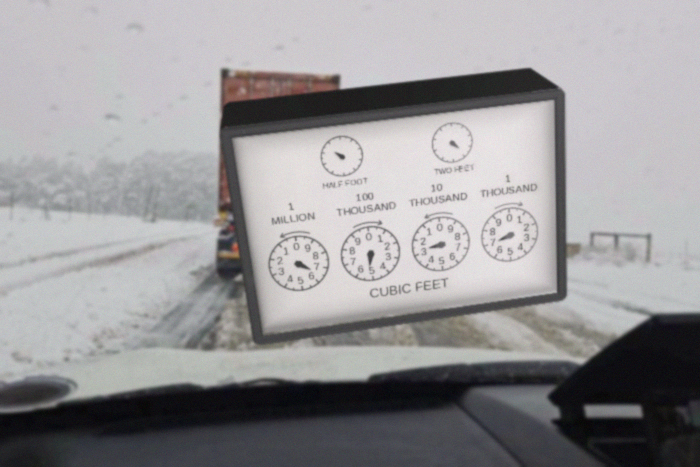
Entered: 652700 ft³
